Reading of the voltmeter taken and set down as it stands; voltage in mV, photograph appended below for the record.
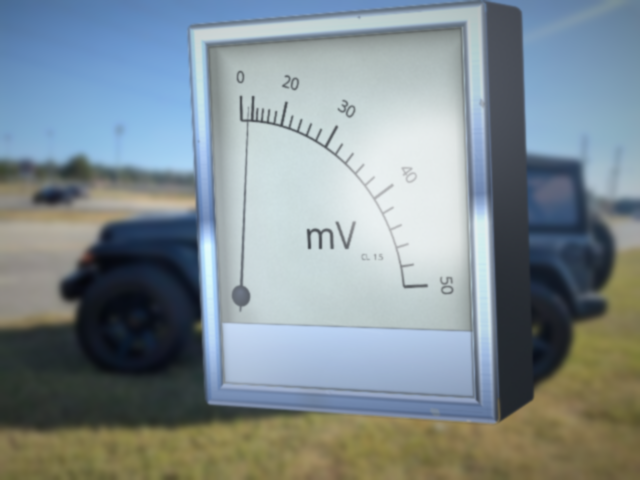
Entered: 10 mV
